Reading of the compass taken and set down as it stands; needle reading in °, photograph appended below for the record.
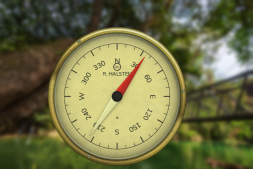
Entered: 35 °
